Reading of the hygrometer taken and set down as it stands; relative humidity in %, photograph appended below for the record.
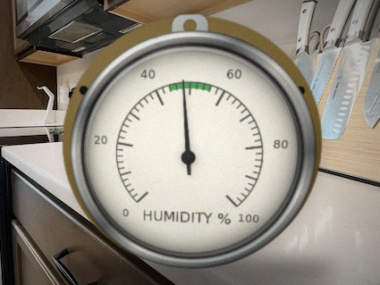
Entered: 48 %
